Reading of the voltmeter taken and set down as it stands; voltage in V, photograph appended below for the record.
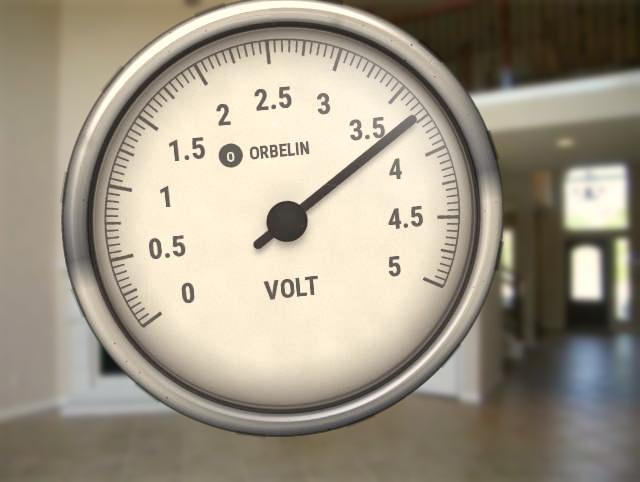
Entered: 3.7 V
